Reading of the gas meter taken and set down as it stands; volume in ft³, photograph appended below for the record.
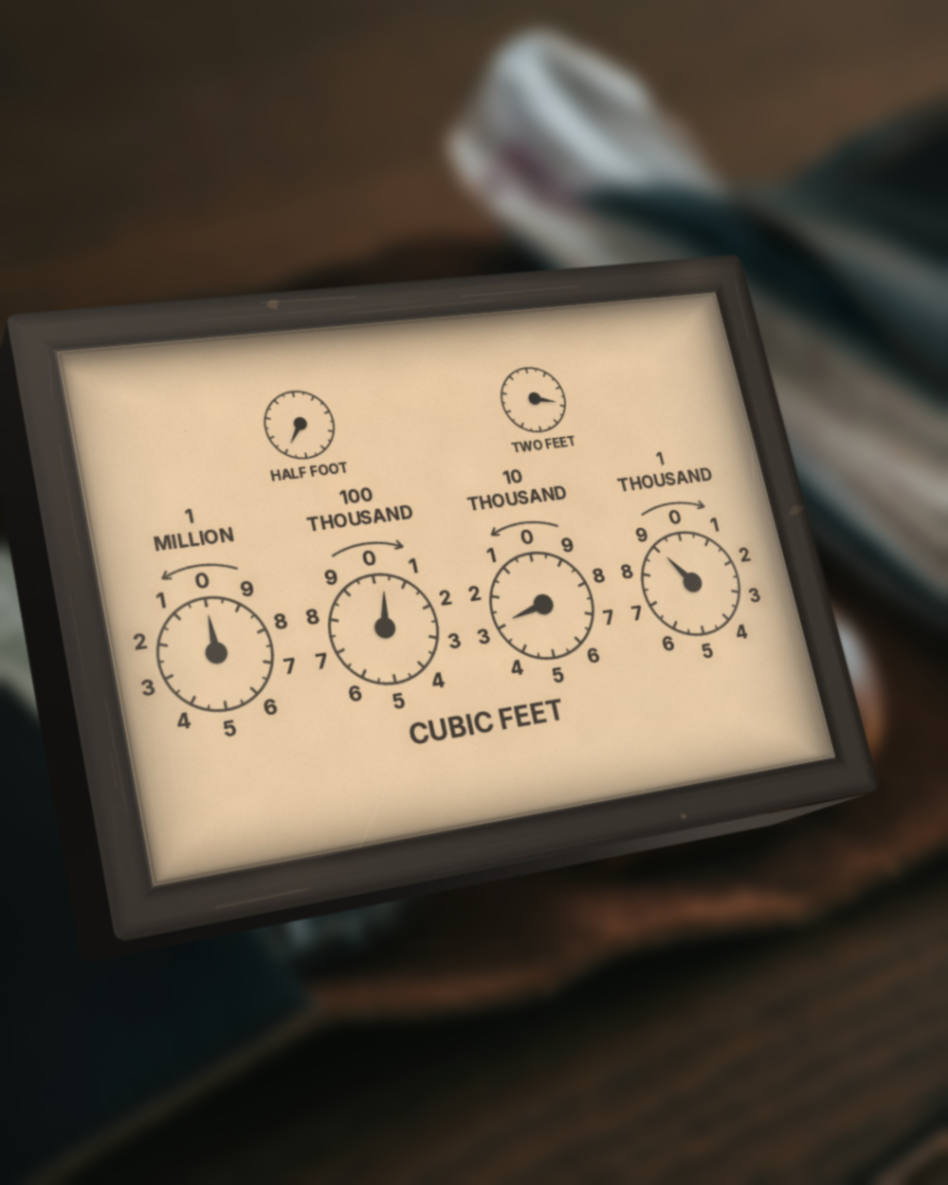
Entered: 2900 ft³
